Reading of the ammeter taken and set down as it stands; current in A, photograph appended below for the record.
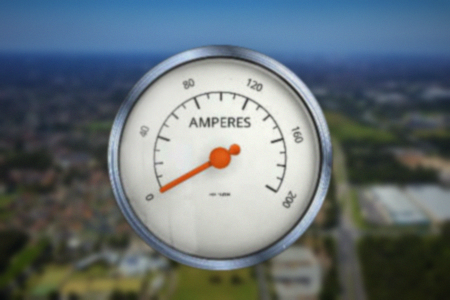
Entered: 0 A
